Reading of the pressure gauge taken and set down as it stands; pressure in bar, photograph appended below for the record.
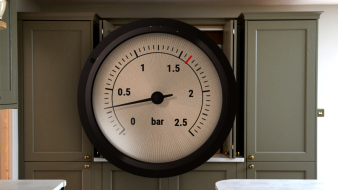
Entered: 0.3 bar
